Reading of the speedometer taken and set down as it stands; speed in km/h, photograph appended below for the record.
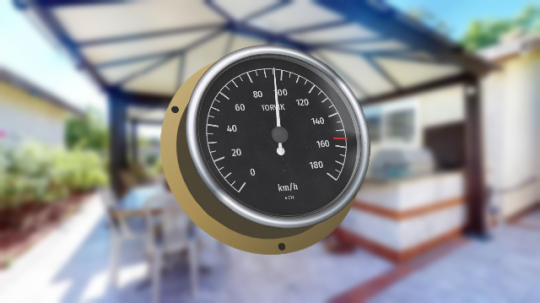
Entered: 95 km/h
